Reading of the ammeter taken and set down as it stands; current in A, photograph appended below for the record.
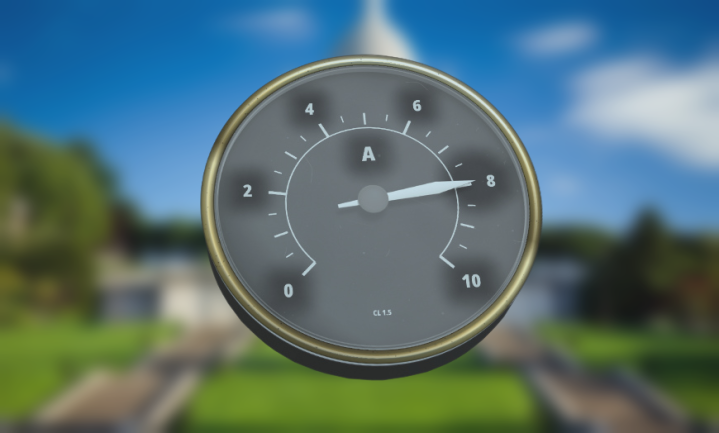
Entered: 8 A
